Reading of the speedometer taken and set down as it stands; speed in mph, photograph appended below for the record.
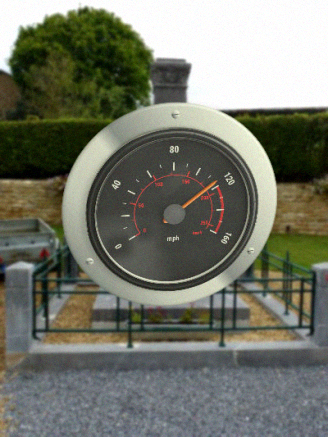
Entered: 115 mph
